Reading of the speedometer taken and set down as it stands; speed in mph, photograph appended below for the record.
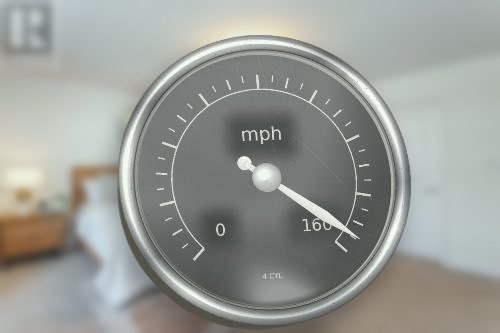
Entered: 155 mph
